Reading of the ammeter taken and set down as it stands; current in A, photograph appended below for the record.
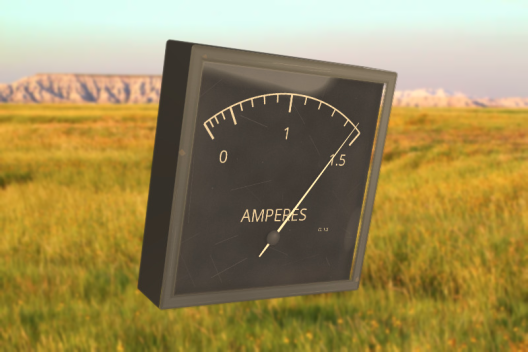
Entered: 1.45 A
